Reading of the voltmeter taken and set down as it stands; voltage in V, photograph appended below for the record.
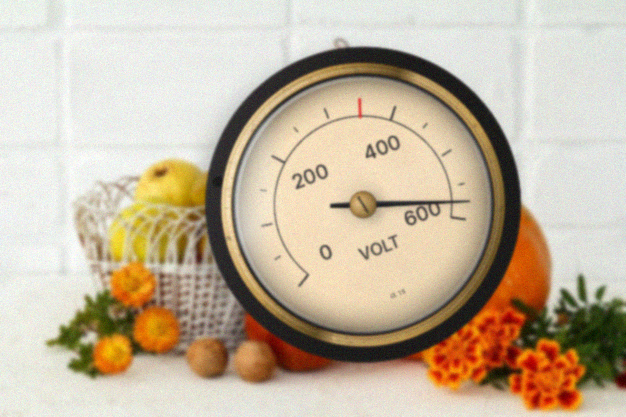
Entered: 575 V
